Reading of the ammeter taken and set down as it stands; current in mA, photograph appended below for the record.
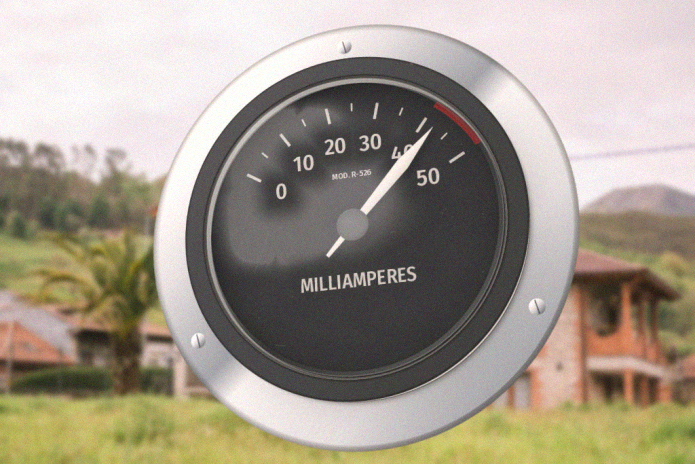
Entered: 42.5 mA
